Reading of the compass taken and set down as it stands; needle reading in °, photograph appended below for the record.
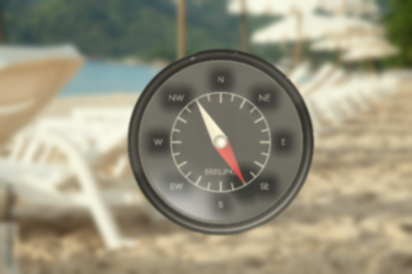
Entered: 150 °
